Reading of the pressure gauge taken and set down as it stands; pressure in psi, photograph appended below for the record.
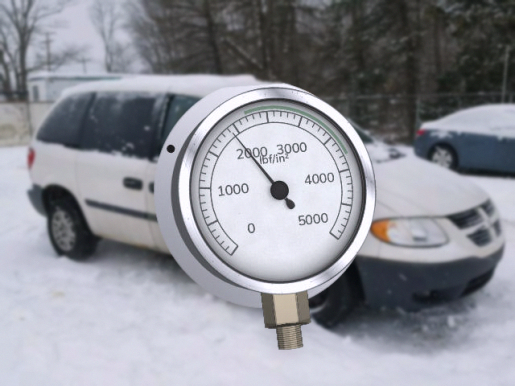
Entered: 1900 psi
